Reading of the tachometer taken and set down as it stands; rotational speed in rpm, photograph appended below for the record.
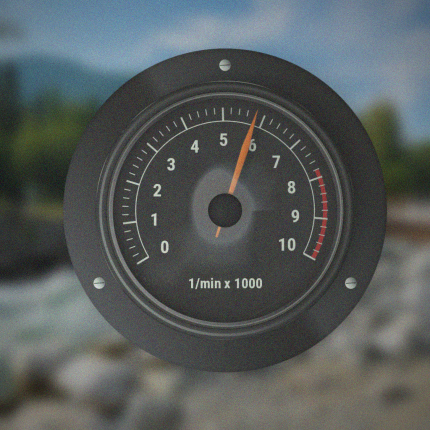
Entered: 5800 rpm
